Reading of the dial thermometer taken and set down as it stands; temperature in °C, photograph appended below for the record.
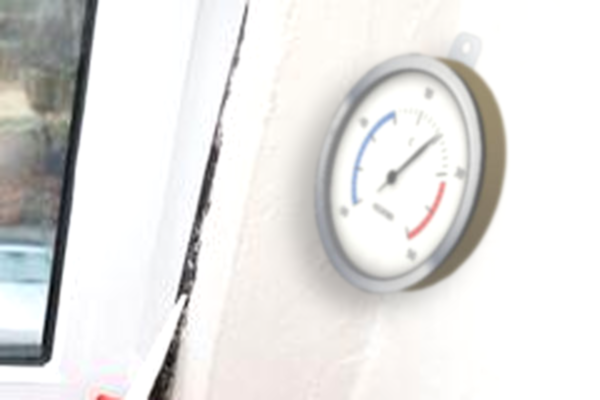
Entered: 20 °C
